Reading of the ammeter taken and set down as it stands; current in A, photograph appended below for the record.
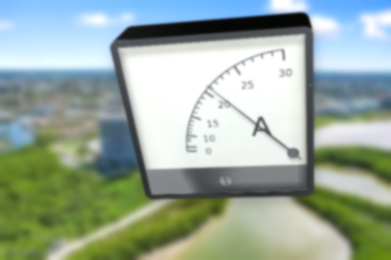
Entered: 21 A
